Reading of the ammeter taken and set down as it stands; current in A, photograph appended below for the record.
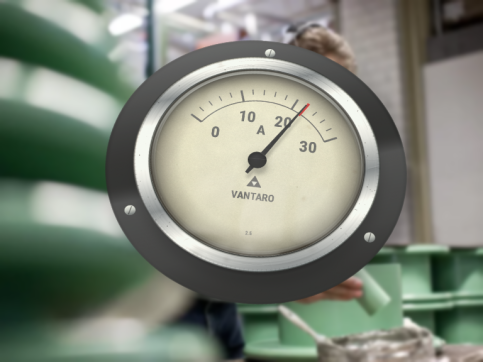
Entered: 22 A
